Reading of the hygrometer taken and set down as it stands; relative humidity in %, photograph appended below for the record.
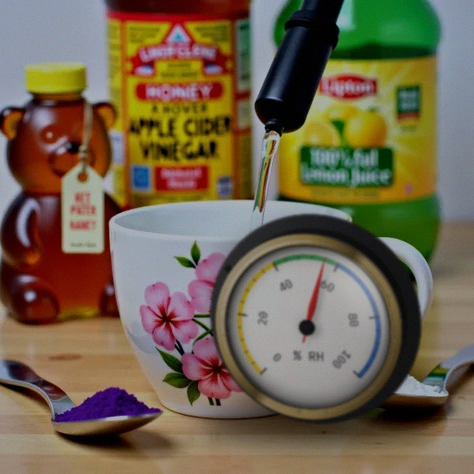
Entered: 56 %
